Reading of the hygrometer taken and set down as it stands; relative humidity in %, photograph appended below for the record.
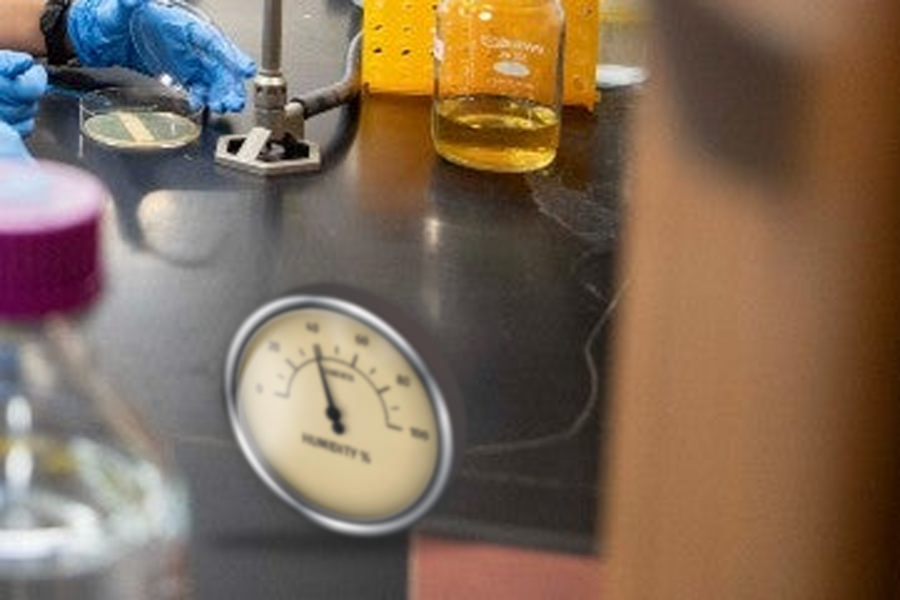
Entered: 40 %
